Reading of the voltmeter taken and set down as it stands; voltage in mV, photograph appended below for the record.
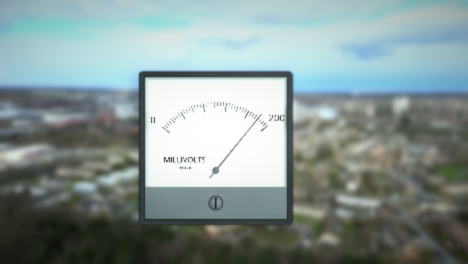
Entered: 180 mV
